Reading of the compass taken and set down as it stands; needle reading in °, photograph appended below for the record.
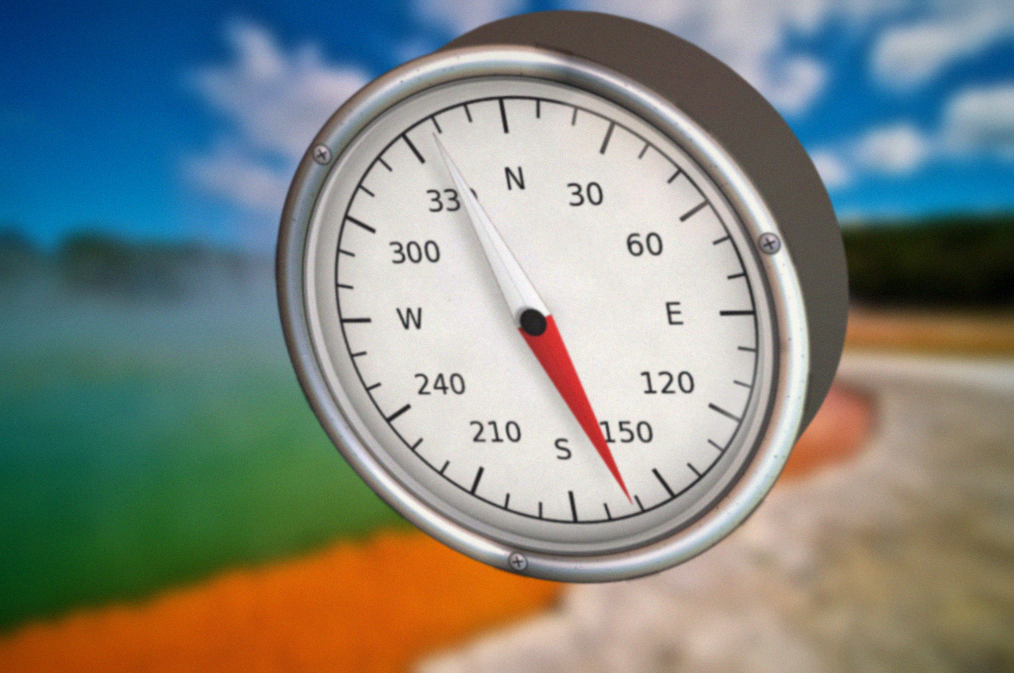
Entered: 160 °
